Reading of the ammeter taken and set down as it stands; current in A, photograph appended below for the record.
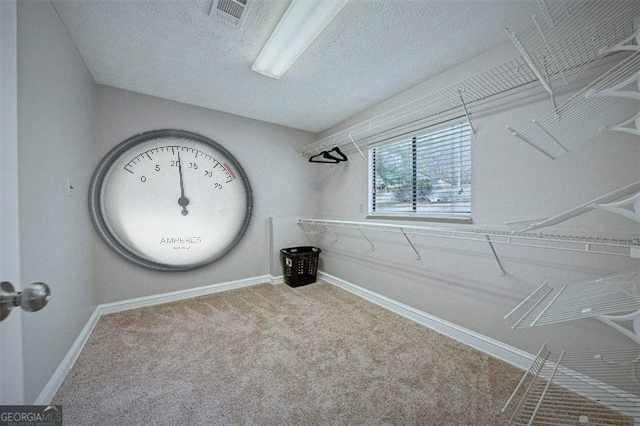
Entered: 11 A
